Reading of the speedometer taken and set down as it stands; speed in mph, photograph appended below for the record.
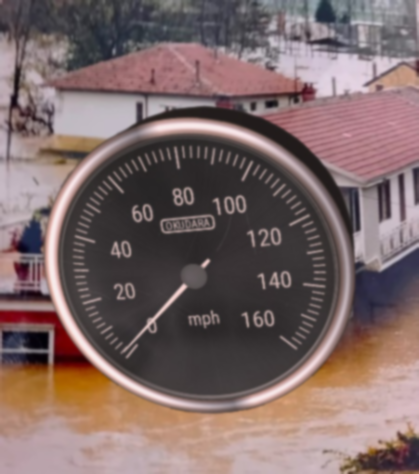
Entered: 2 mph
